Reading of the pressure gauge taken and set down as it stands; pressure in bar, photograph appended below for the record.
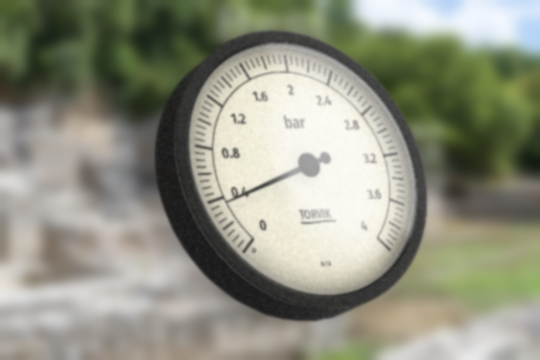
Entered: 0.35 bar
